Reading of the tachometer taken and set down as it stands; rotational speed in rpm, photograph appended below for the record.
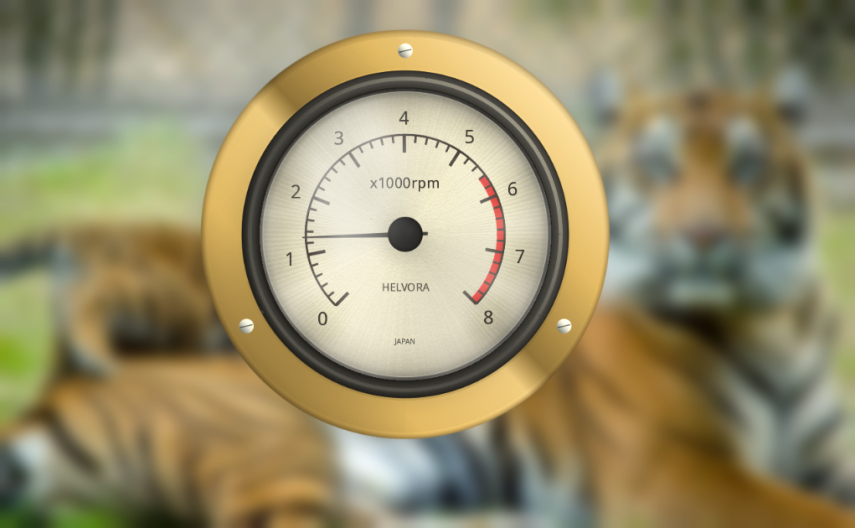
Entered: 1300 rpm
